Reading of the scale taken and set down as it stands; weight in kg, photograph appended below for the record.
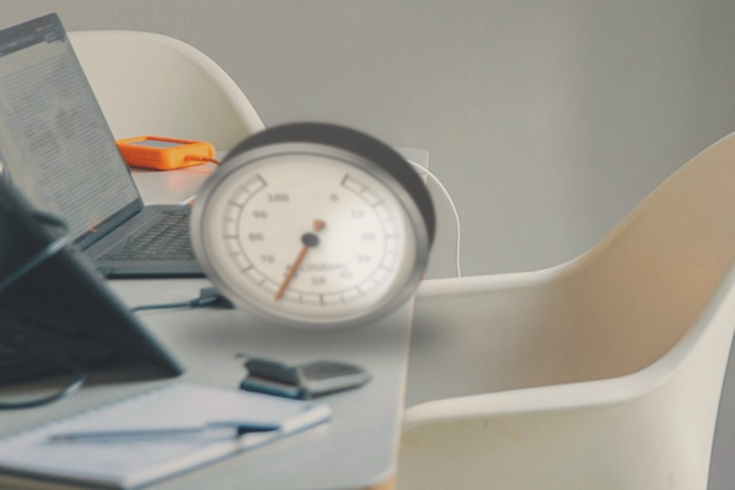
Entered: 60 kg
